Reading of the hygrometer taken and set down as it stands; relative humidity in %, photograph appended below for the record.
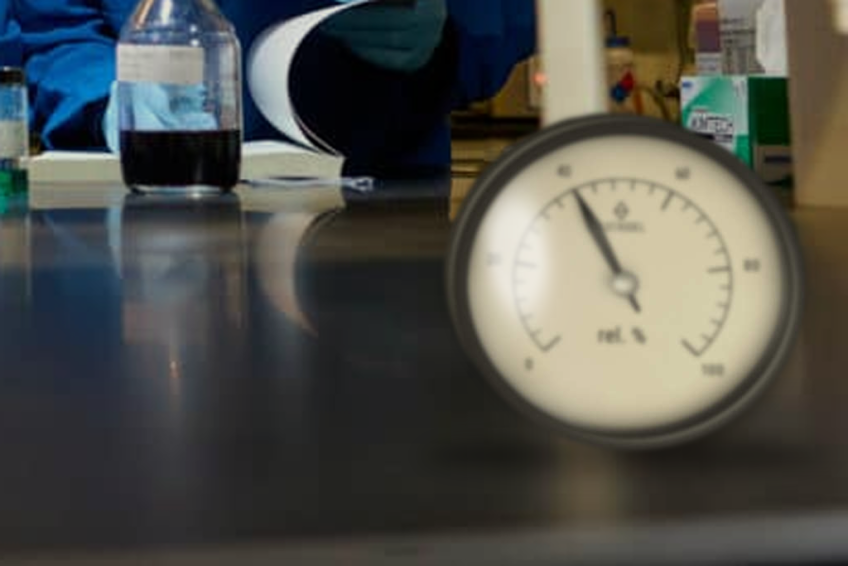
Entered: 40 %
